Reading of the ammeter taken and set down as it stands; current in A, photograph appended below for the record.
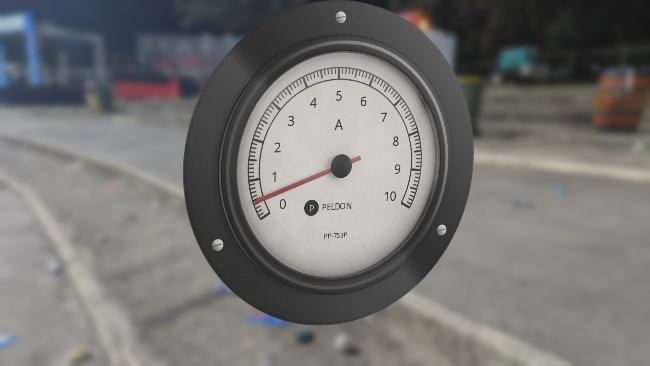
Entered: 0.5 A
